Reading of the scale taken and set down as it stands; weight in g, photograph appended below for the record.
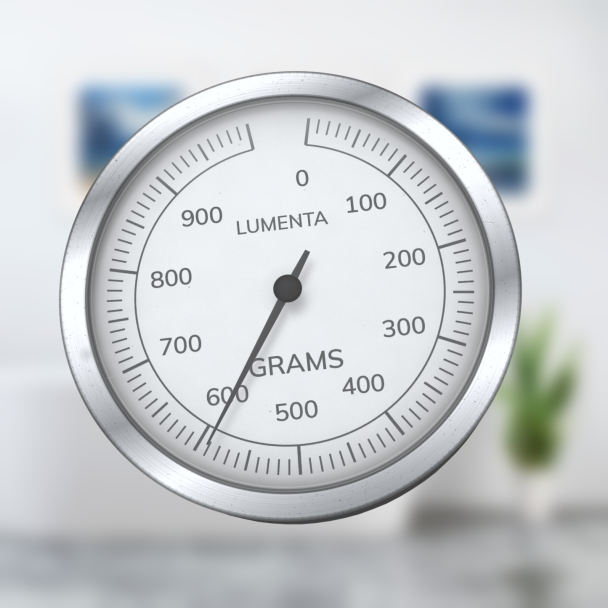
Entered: 590 g
